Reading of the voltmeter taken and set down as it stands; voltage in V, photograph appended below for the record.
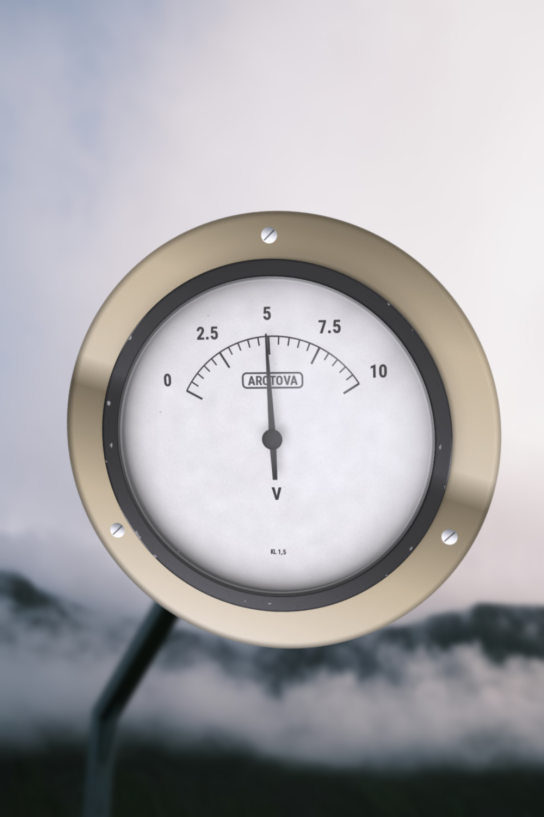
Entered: 5 V
